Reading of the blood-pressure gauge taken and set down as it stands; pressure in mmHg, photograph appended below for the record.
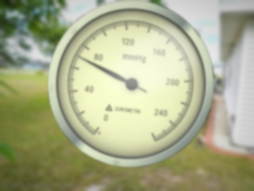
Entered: 70 mmHg
